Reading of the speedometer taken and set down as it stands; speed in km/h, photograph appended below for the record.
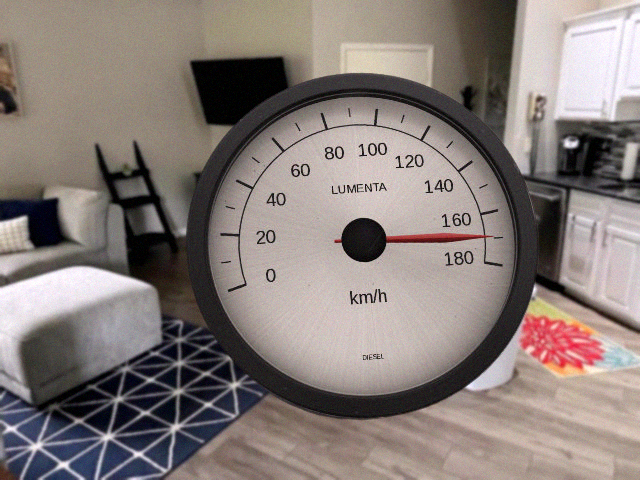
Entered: 170 km/h
